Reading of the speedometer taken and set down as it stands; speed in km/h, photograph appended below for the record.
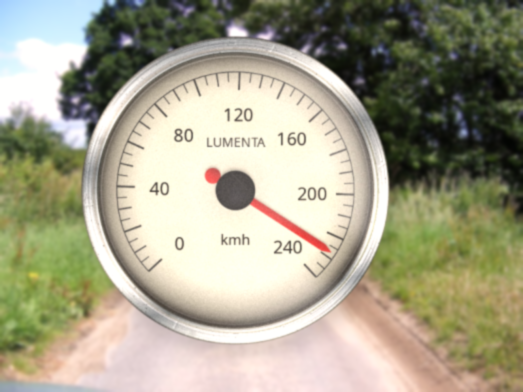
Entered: 227.5 km/h
